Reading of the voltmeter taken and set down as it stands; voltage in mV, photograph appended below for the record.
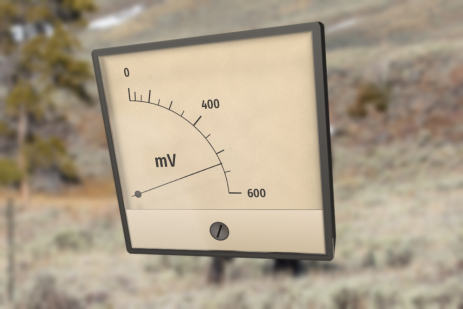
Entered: 525 mV
